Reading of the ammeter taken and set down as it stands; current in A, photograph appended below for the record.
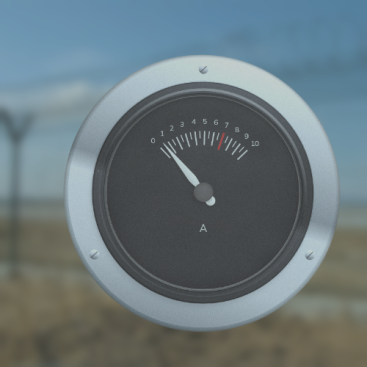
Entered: 0.5 A
